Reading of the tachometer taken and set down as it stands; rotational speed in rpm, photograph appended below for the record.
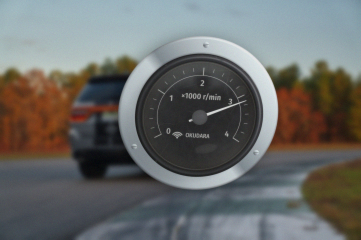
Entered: 3100 rpm
